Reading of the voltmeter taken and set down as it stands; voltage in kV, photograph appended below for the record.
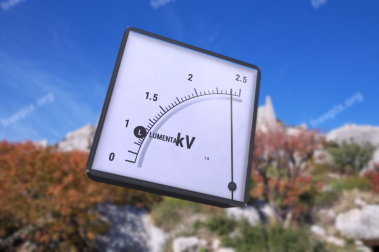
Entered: 2.4 kV
